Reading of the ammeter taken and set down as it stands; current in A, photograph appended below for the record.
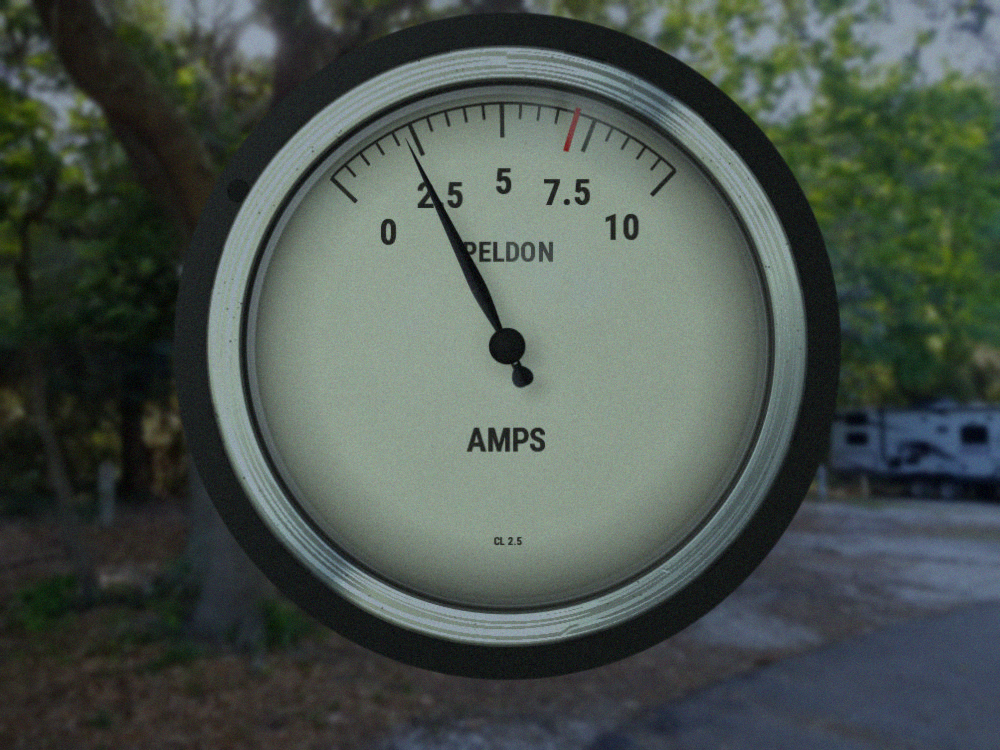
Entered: 2.25 A
